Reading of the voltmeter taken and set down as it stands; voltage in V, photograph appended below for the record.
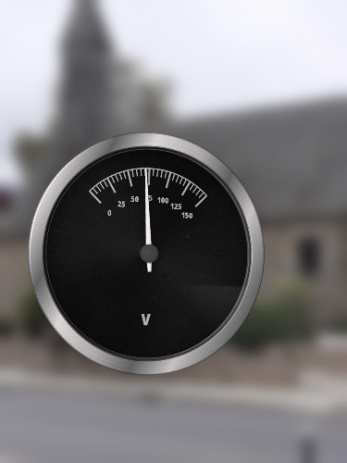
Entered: 70 V
